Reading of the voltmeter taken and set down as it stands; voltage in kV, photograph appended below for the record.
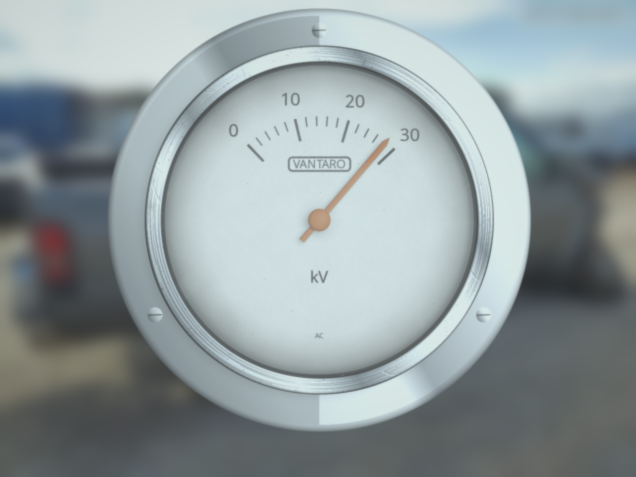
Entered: 28 kV
